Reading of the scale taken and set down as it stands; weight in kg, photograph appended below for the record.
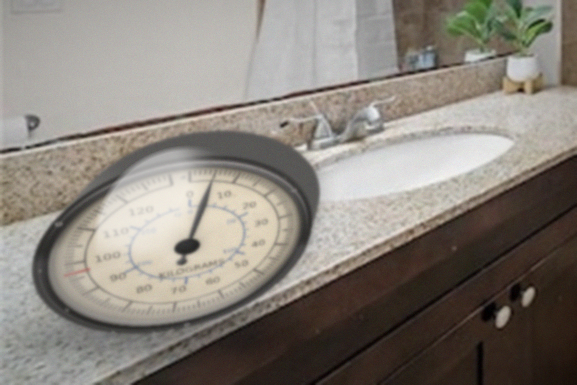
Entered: 5 kg
